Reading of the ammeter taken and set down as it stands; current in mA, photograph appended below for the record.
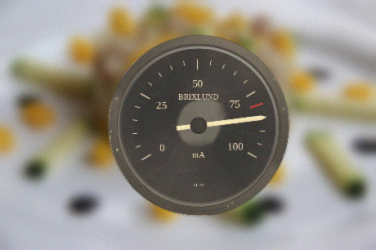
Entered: 85 mA
